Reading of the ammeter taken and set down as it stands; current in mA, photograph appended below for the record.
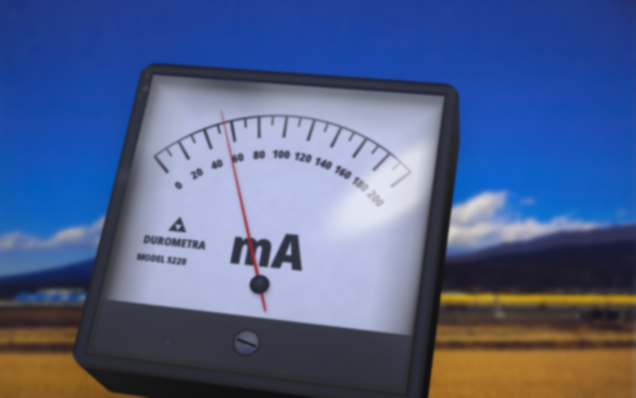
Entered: 55 mA
